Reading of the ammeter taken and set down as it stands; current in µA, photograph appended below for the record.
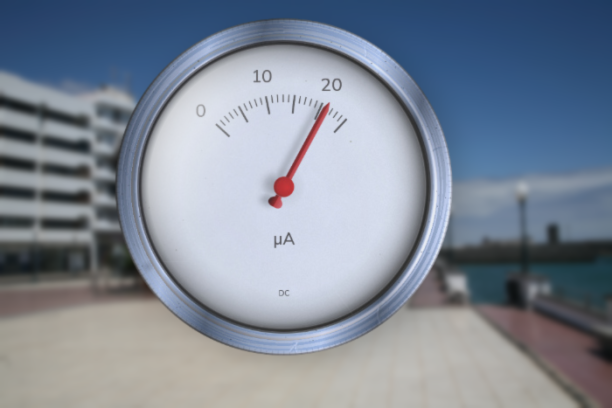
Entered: 21 µA
